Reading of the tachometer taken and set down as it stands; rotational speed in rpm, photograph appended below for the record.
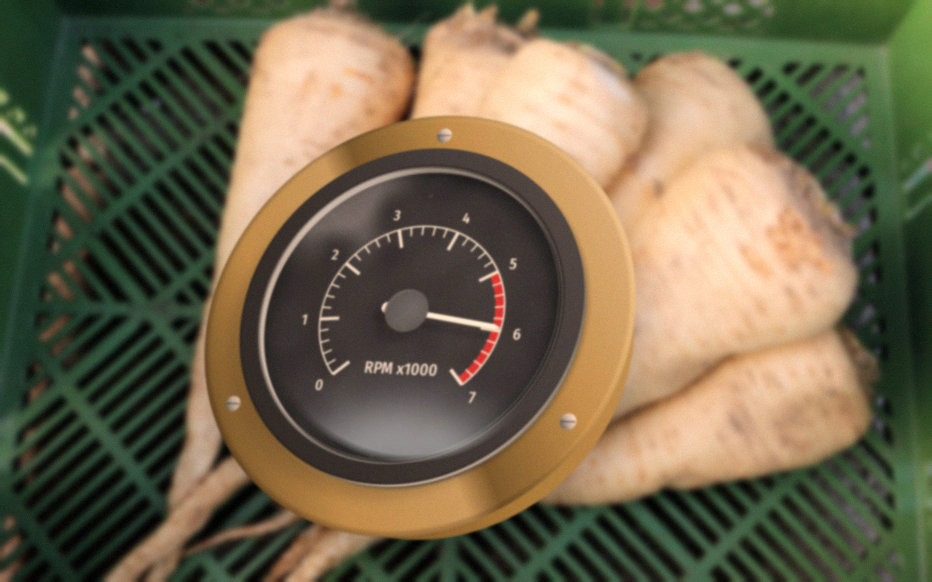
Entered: 6000 rpm
